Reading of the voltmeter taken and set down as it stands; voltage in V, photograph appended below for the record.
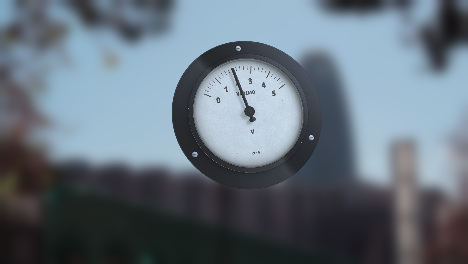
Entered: 2 V
